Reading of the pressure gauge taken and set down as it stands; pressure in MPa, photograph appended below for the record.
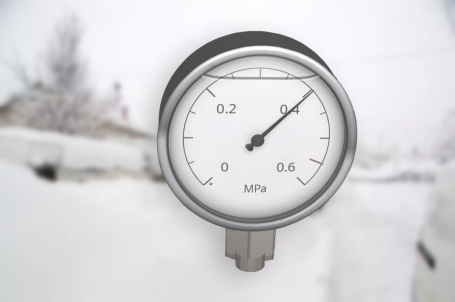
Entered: 0.4 MPa
